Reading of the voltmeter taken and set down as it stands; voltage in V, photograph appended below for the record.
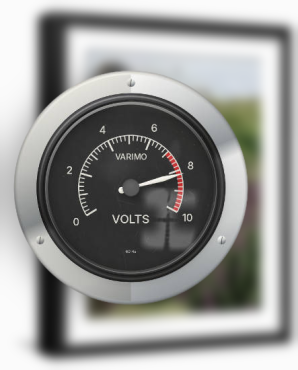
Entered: 8.2 V
